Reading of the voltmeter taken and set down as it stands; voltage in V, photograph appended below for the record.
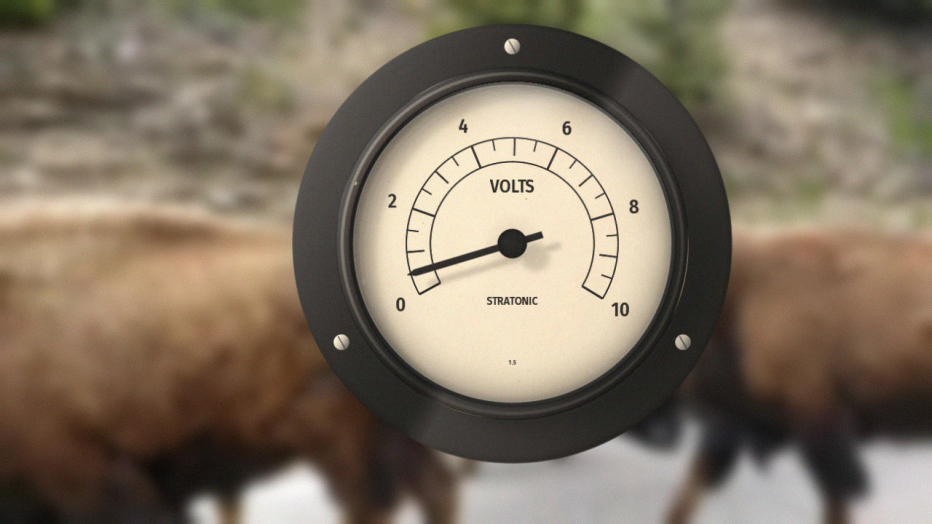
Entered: 0.5 V
